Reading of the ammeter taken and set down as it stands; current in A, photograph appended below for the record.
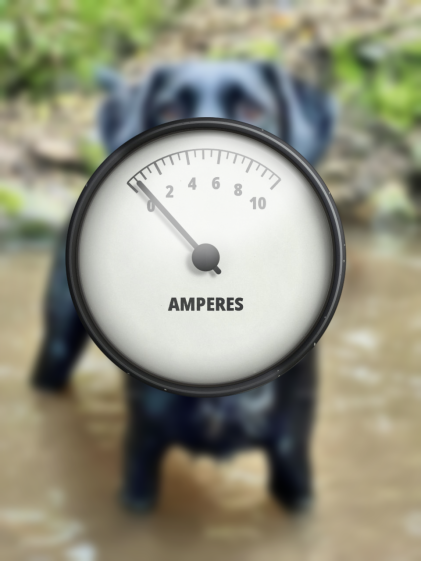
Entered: 0.5 A
